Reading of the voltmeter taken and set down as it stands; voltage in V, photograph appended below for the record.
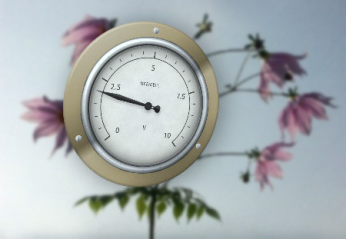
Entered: 2 V
